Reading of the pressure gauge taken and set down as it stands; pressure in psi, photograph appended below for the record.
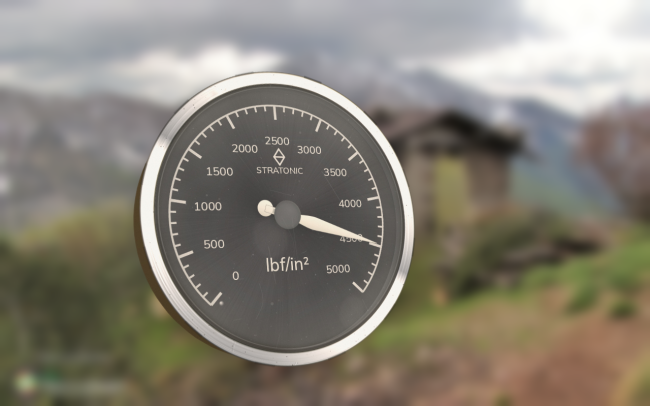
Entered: 4500 psi
